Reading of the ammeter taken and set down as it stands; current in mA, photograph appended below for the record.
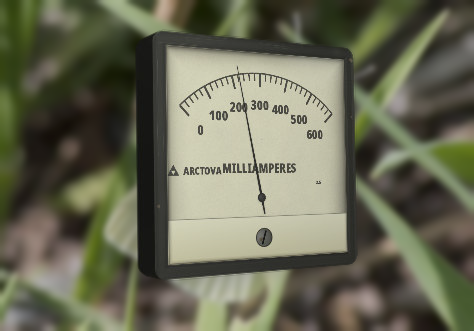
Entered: 220 mA
